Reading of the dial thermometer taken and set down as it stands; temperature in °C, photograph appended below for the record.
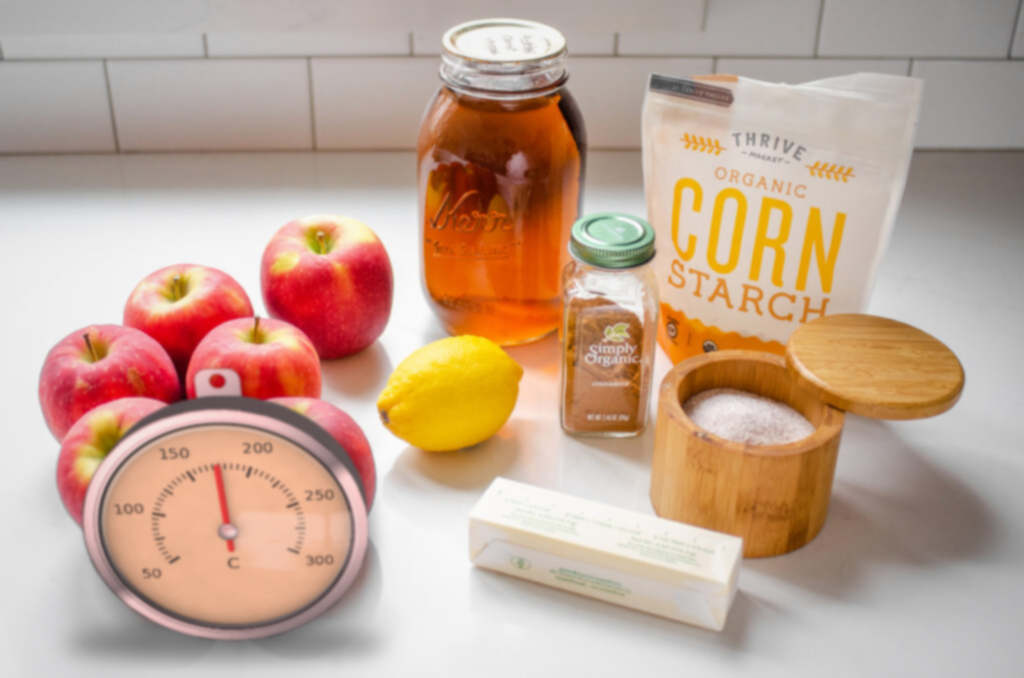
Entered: 175 °C
